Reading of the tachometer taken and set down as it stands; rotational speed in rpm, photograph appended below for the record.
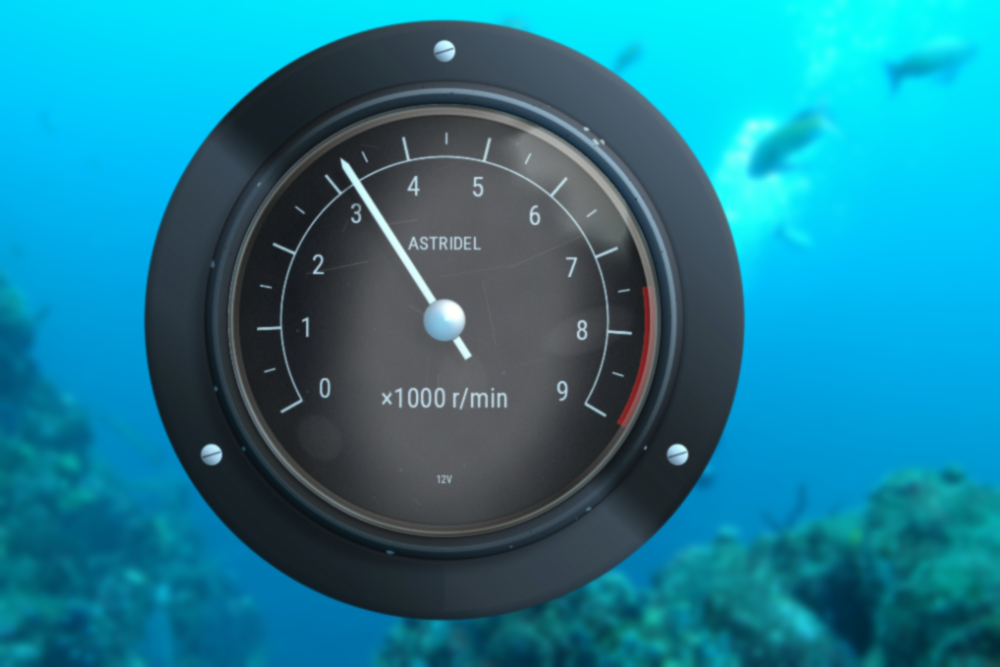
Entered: 3250 rpm
